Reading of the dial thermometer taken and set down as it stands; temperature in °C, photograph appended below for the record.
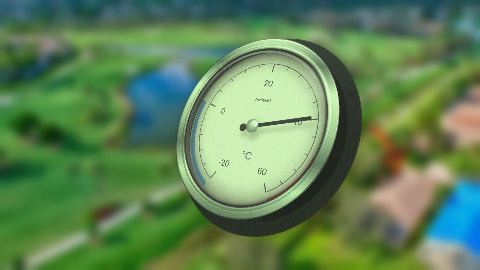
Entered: 40 °C
